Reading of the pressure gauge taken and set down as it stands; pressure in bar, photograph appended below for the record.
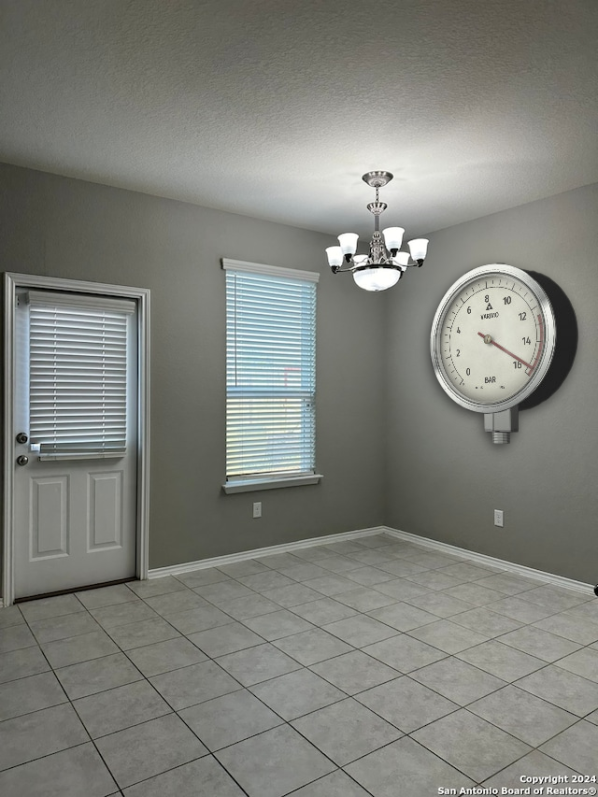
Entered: 15.5 bar
